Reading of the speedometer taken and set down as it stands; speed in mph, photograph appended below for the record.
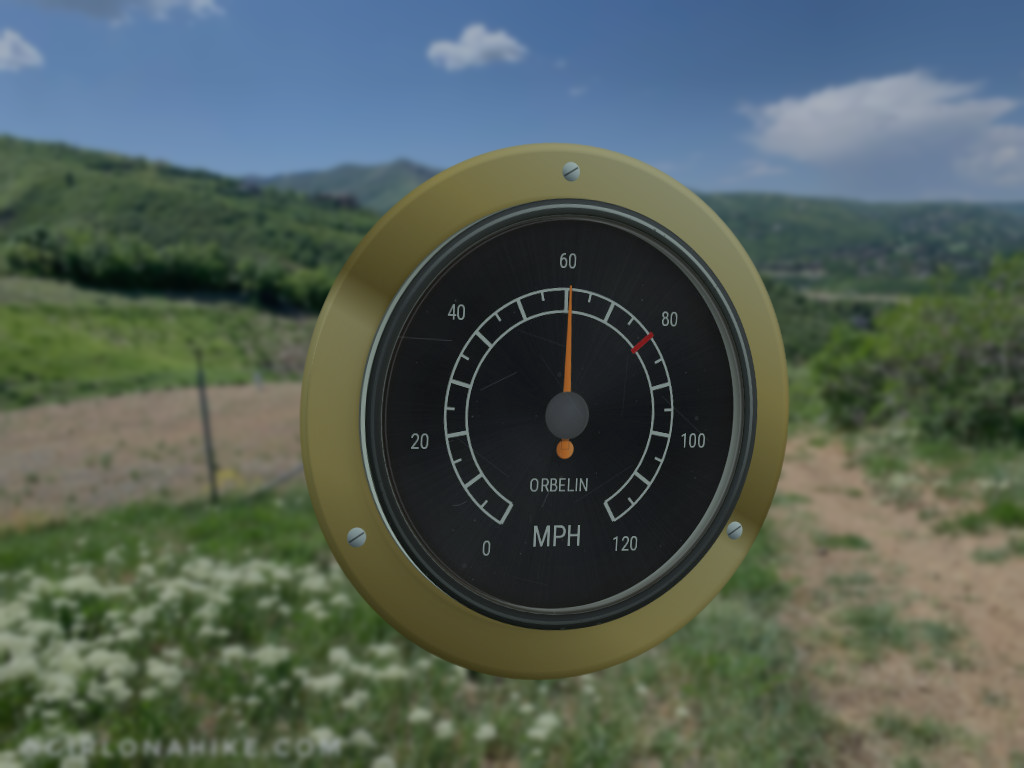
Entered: 60 mph
